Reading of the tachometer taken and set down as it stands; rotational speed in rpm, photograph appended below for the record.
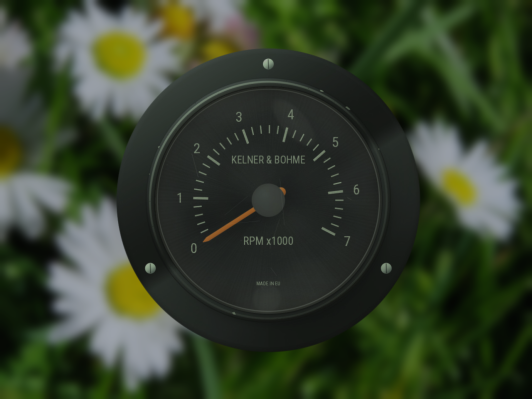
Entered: 0 rpm
